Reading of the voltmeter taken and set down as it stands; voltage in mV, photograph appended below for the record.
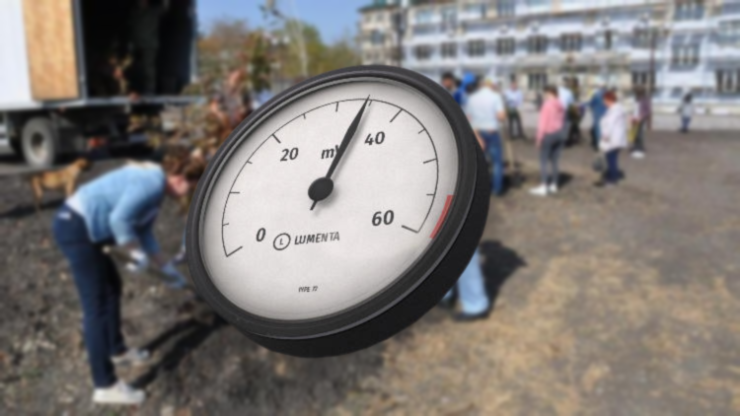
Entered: 35 mV
